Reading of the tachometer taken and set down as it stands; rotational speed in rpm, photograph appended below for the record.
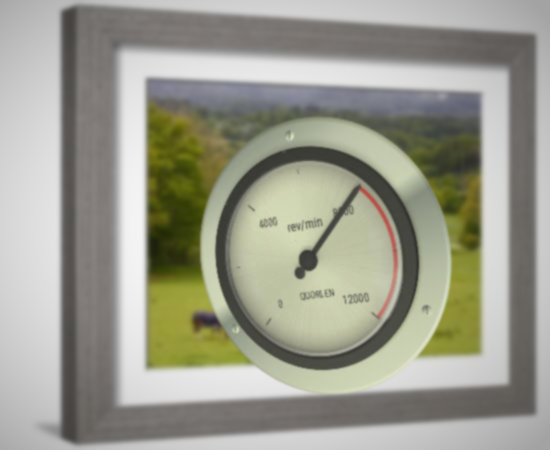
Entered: 8000 rpm
